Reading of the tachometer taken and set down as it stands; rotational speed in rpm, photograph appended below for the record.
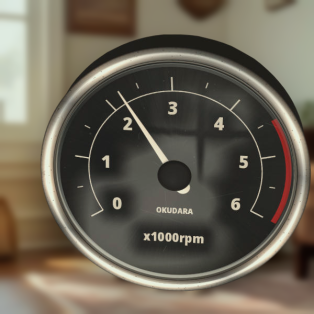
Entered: 2250 rpm
